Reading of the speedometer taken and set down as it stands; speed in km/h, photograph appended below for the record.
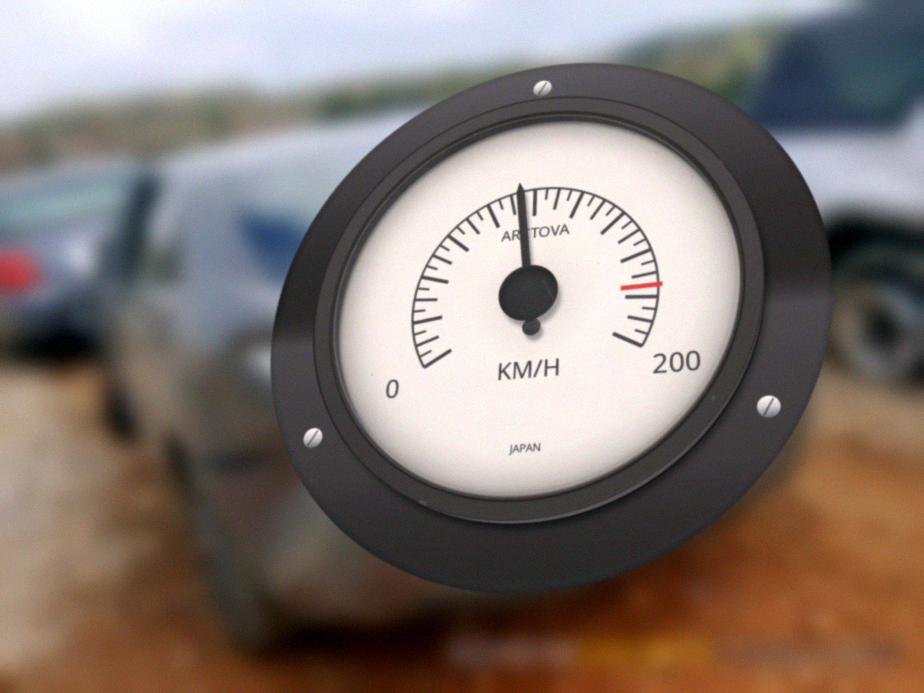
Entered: 95 km/h
